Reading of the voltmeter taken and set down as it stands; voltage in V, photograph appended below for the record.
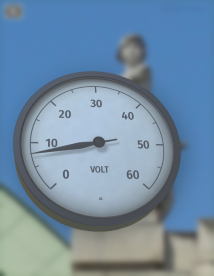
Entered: 7.5 V
